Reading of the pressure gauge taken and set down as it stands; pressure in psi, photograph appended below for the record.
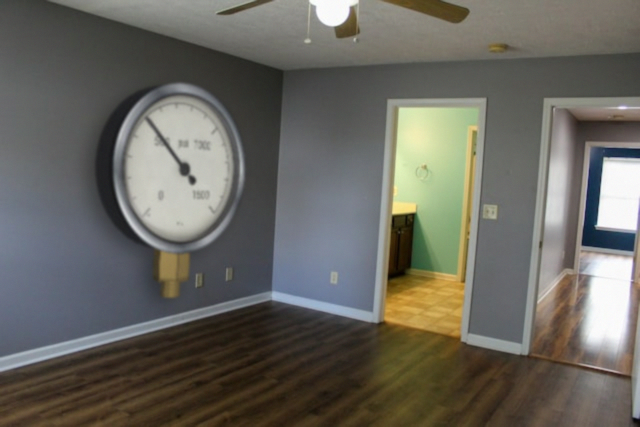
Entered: 500 psi
